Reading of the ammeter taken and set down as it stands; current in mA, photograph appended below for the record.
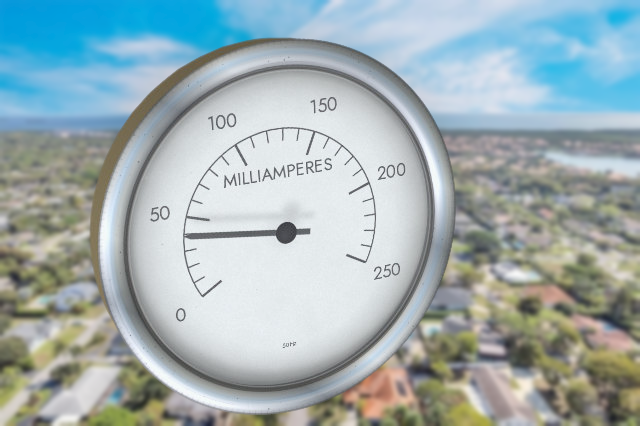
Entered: 40 mA
